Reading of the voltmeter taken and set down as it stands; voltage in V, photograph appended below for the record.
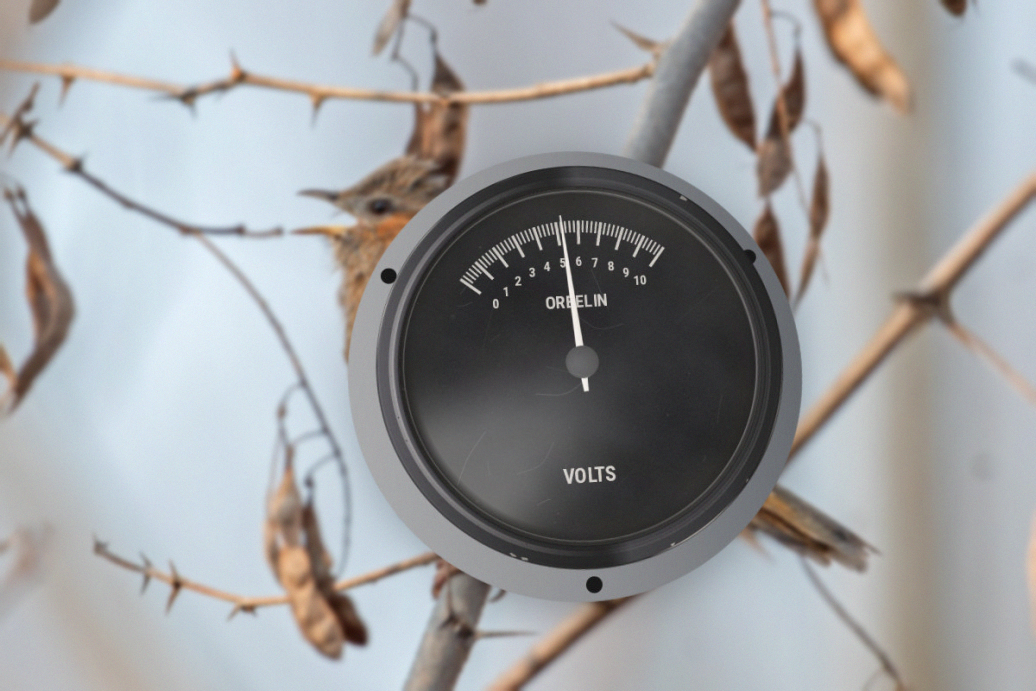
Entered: 5.2 V
